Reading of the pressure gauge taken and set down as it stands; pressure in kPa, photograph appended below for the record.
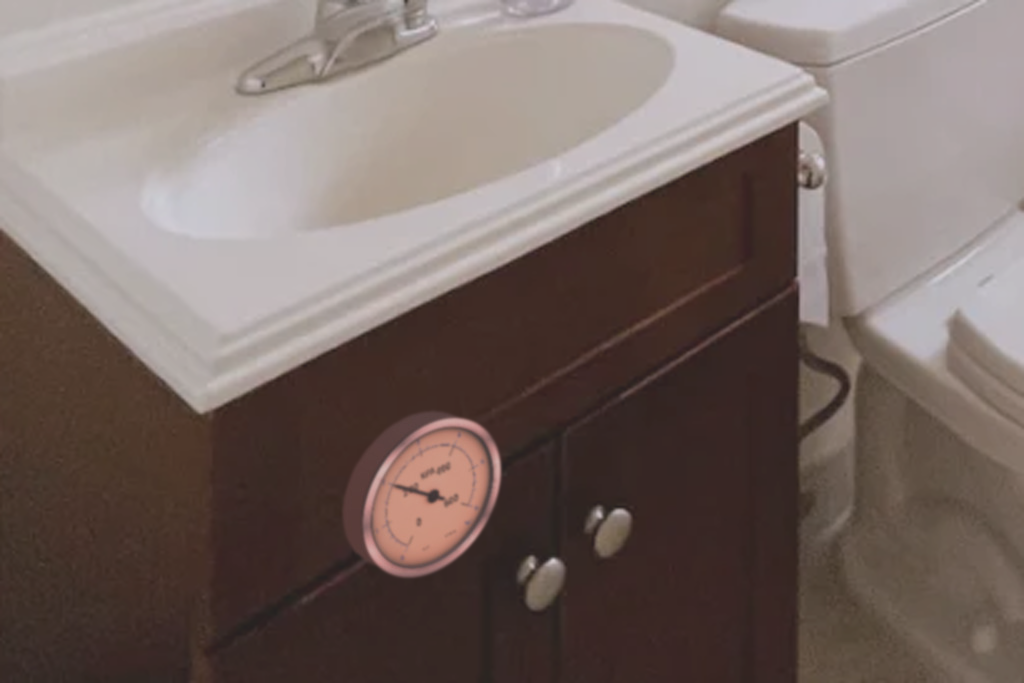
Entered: 200 kPa
